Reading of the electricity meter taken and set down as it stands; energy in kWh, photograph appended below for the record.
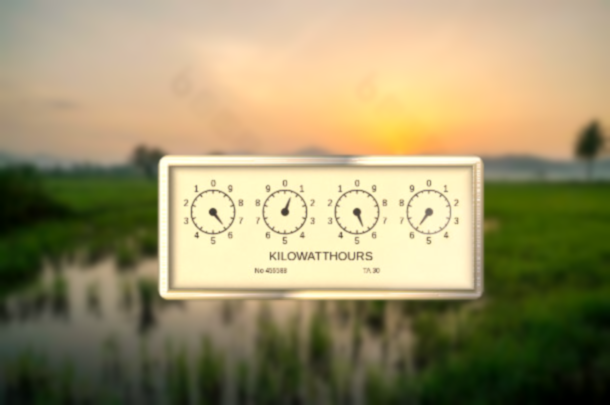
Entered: 6056 kWh
